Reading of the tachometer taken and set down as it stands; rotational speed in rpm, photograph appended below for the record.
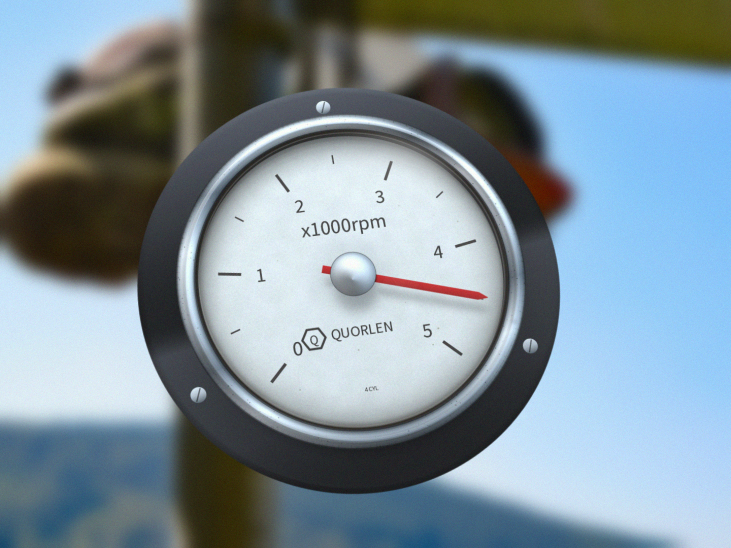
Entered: 4500 rpm
